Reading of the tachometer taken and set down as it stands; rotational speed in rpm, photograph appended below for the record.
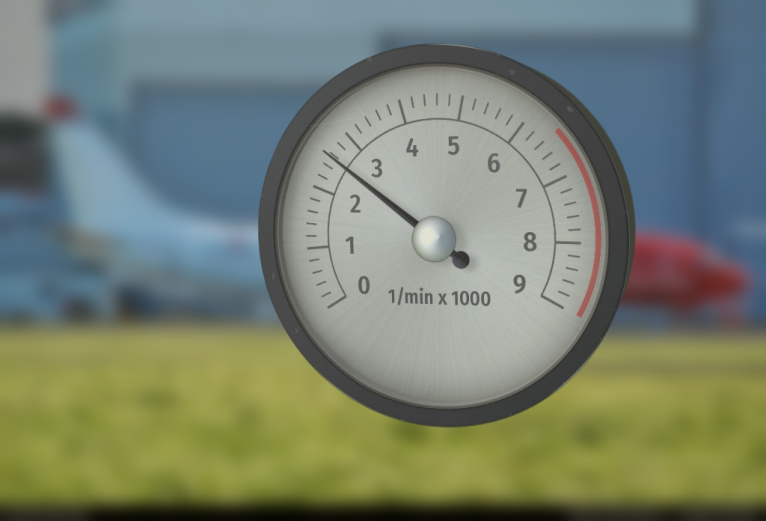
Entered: 2600 rpm
